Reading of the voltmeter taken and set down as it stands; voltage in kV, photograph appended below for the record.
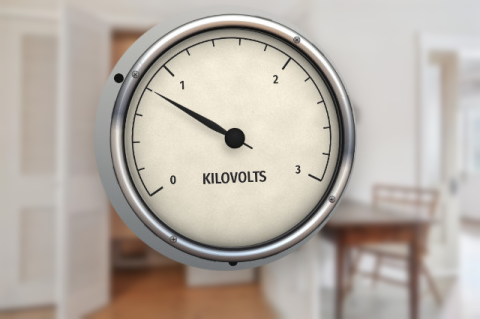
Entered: 0.8 kV
